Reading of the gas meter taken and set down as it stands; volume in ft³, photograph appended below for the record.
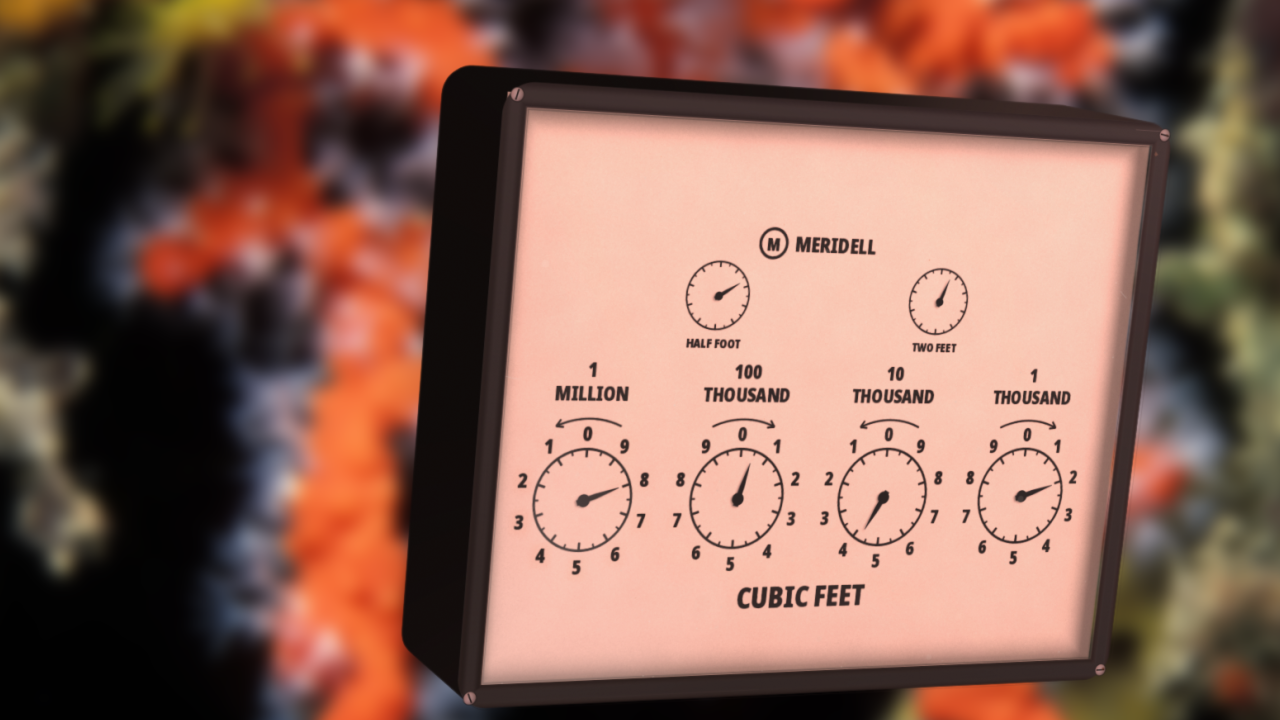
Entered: 804200 ft³
